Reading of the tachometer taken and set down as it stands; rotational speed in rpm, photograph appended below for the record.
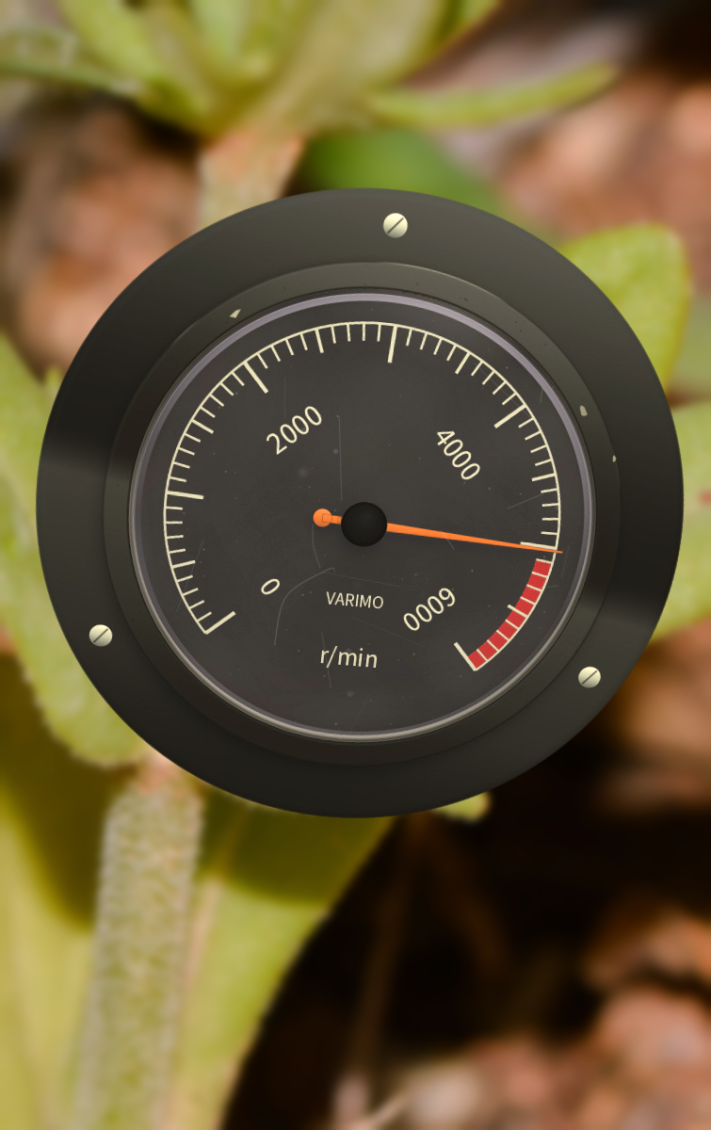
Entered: 5000 rpm
